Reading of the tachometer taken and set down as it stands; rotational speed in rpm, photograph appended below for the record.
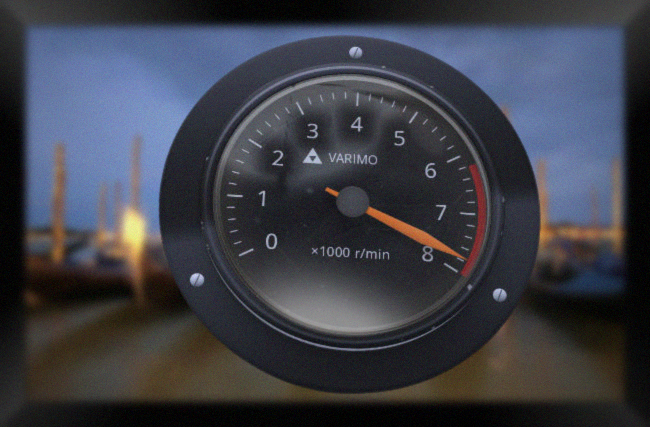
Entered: 7800 rpm
